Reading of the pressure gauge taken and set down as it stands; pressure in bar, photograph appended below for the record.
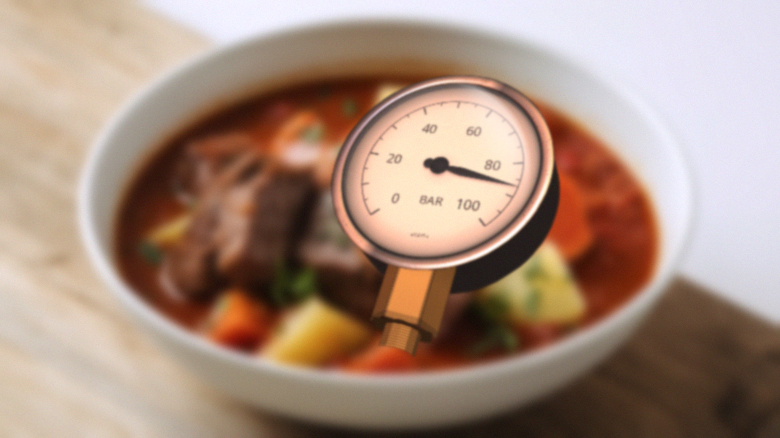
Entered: 87.5 bar
